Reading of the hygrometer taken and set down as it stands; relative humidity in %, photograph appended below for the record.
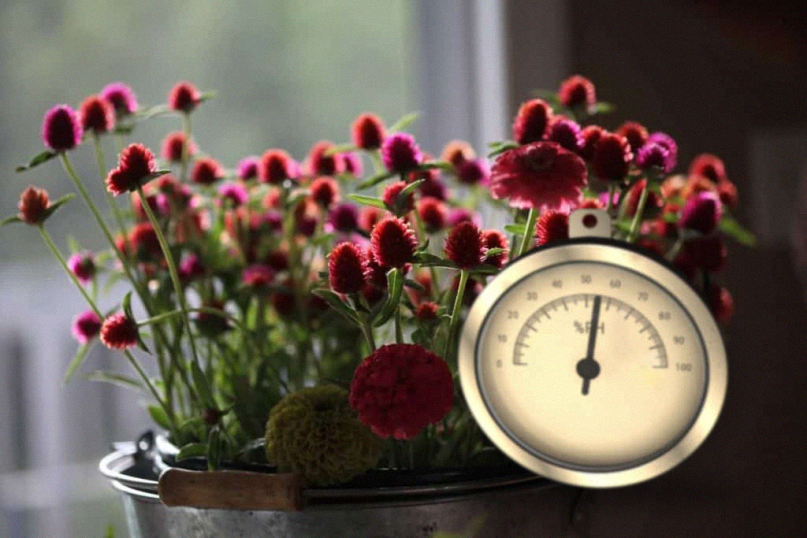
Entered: 55 %
